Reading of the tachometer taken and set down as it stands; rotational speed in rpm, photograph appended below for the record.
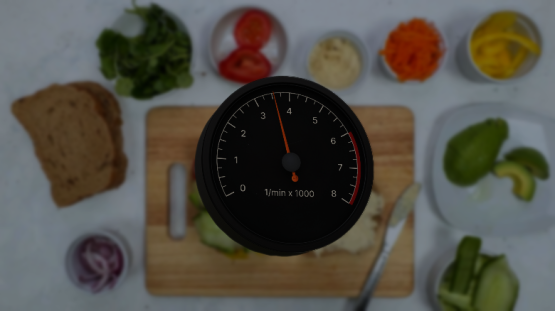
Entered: 3500 rpm
